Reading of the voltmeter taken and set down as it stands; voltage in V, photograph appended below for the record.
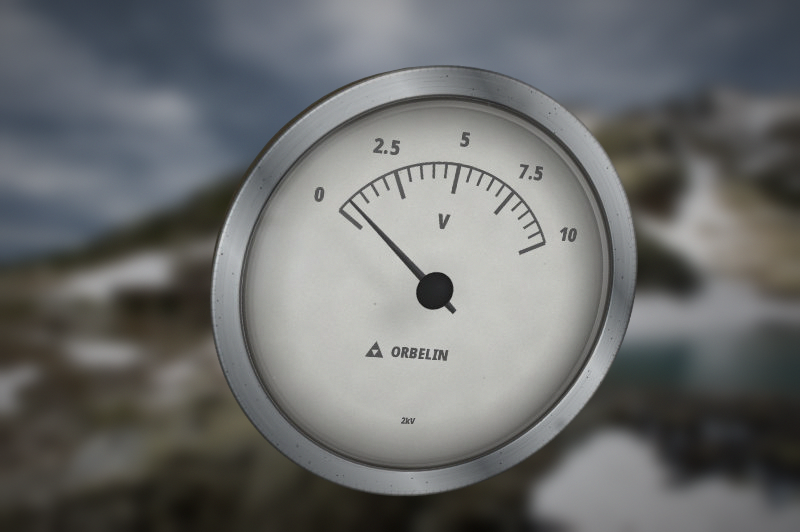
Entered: 0.5 V
